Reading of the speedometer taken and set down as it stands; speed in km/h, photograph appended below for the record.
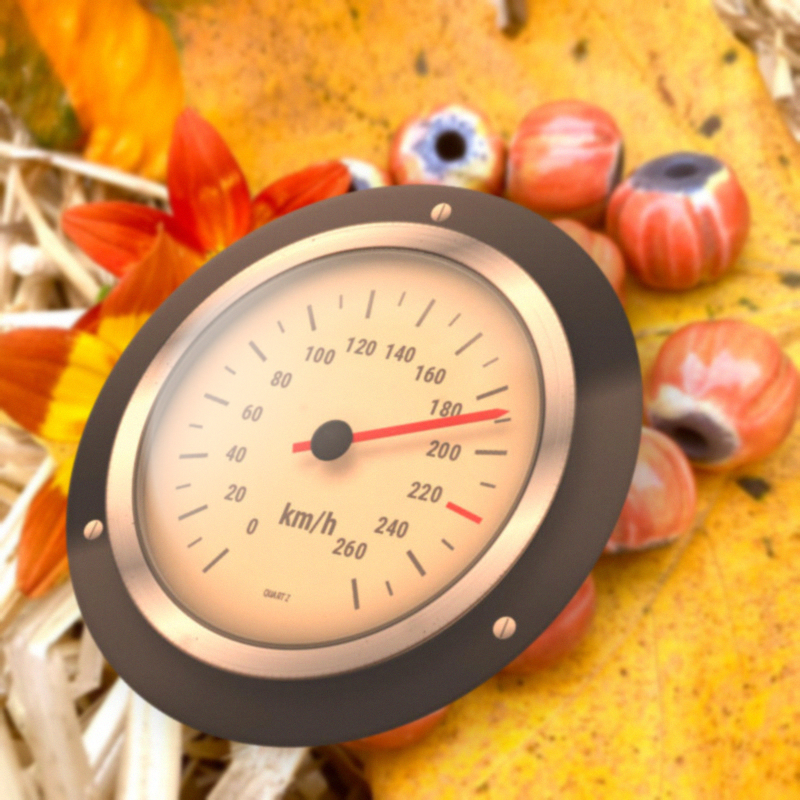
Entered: 190 km/h
